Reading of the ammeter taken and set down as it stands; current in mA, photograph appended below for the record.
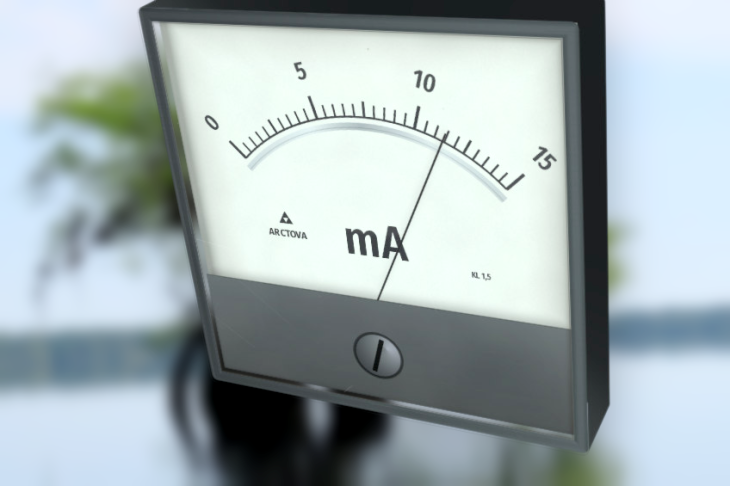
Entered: 11.5 mA
